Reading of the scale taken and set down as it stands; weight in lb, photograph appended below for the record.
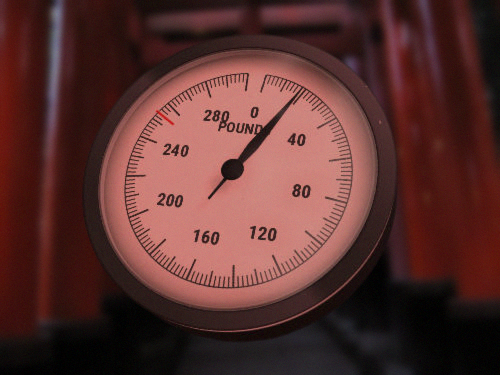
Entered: 20 lb
